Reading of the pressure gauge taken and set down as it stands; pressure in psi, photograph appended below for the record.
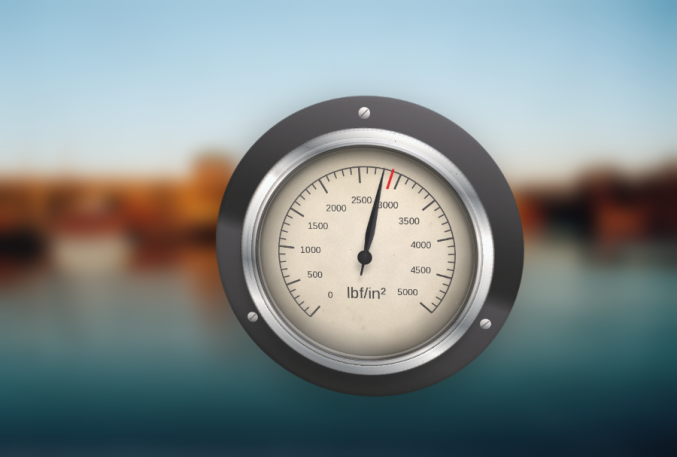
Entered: 2800 psi
